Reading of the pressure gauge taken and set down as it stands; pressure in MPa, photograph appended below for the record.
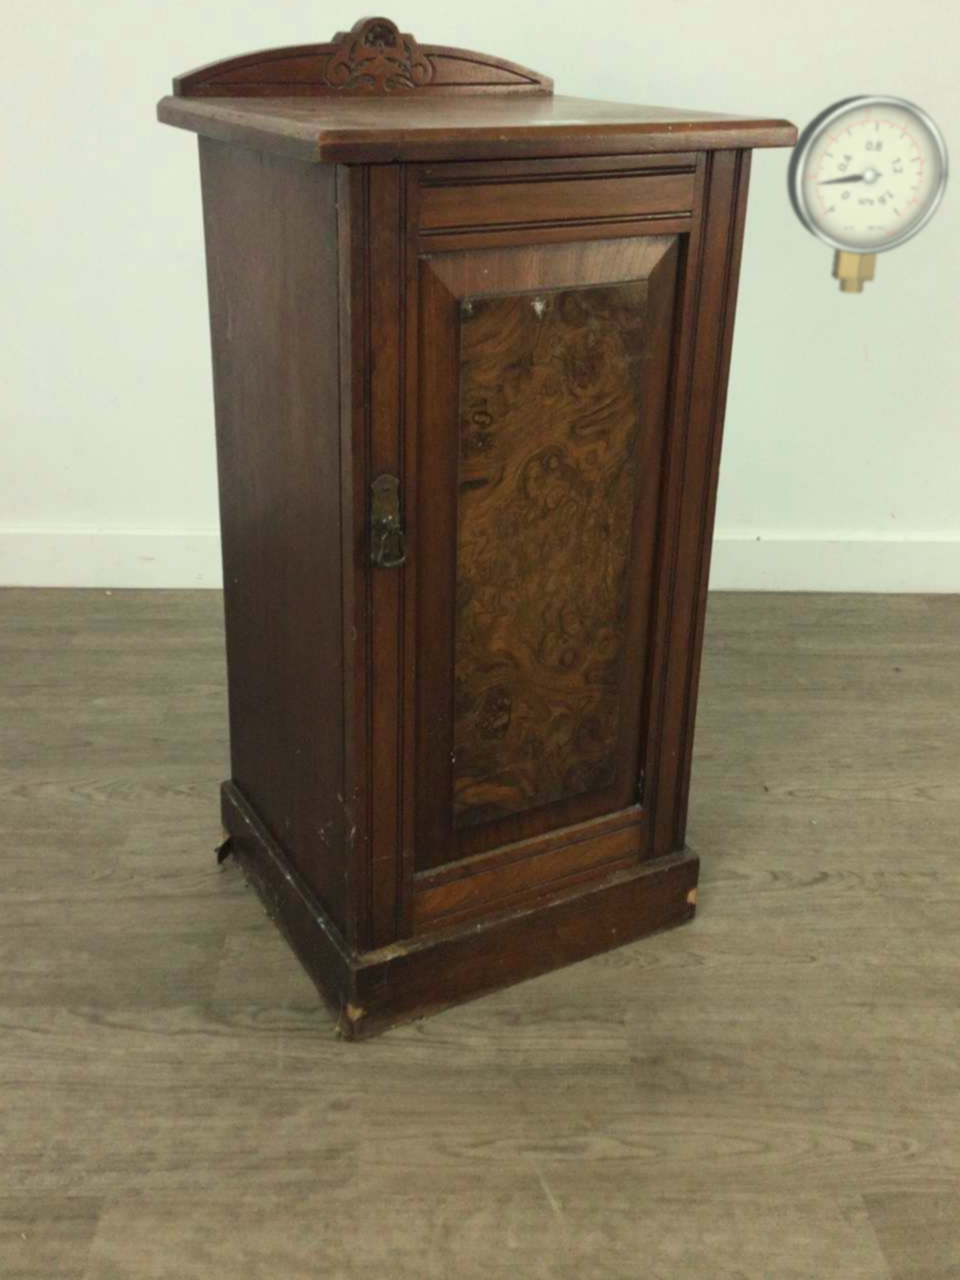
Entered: 0.2 MPa
